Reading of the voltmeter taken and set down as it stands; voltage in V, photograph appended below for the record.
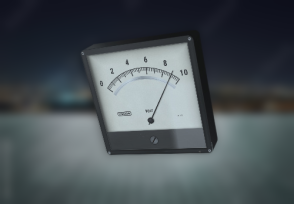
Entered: 9 V
